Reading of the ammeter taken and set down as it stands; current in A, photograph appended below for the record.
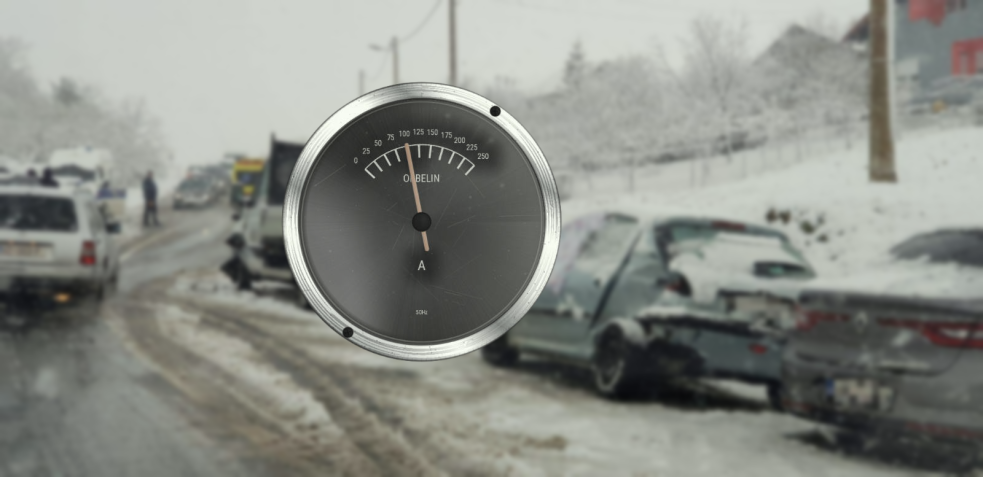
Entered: 100 A
